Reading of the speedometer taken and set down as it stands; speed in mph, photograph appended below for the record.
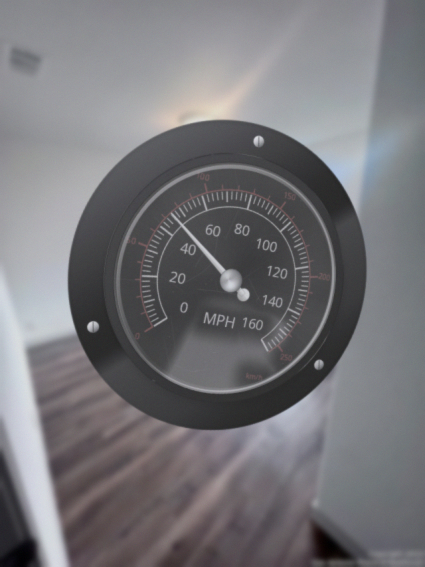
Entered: 46 mph
